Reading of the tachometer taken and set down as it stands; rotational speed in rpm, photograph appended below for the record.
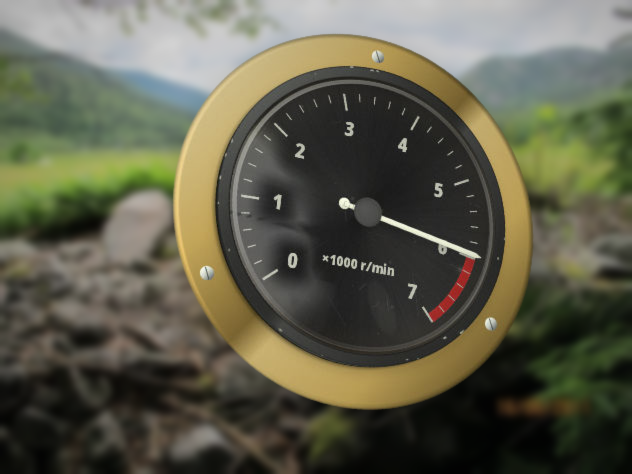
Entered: 6000 rpm
